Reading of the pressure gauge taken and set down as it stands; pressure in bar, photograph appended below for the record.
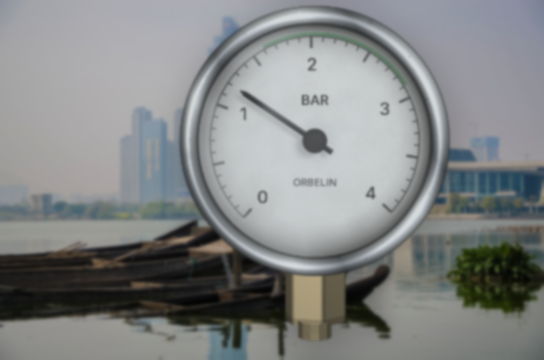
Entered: 1.2 bar
